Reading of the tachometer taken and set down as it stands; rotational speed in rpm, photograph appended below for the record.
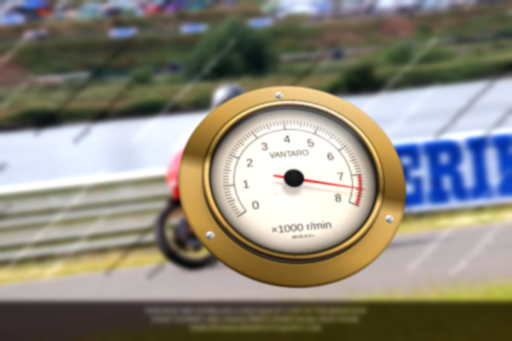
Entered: 7500 rpm
